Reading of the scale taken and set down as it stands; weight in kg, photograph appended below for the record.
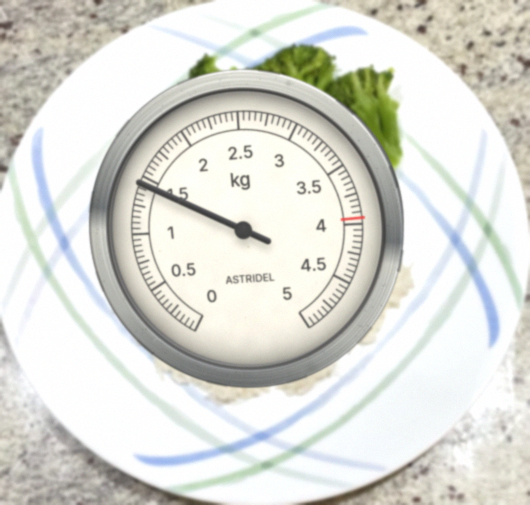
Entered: 1.45 kg
